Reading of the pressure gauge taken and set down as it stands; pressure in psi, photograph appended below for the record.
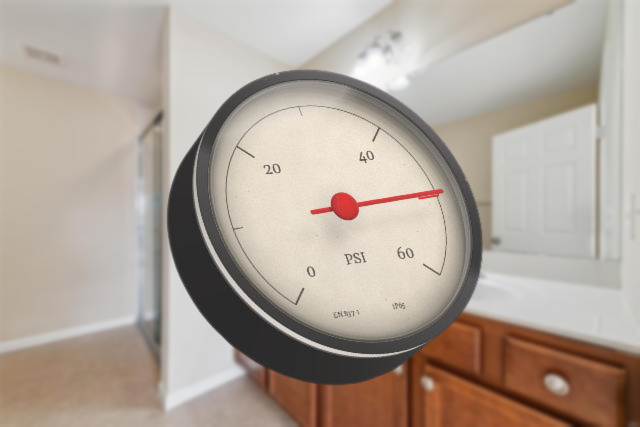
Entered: 50 psi
